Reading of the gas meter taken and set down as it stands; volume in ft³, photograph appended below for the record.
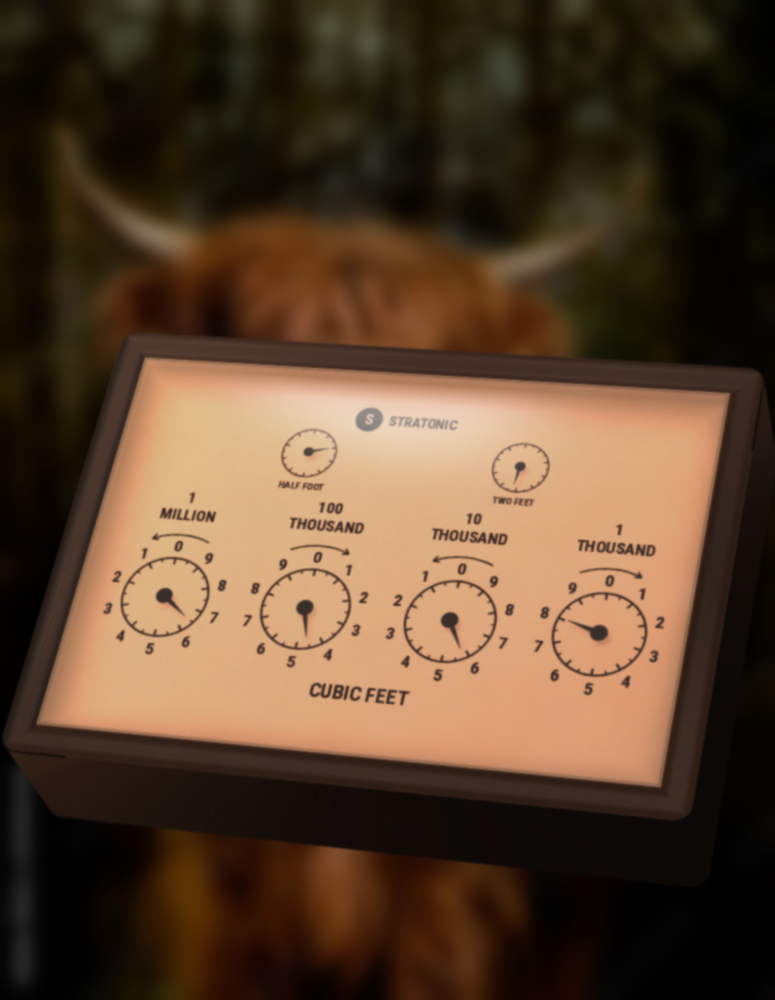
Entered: 645800 ft³
